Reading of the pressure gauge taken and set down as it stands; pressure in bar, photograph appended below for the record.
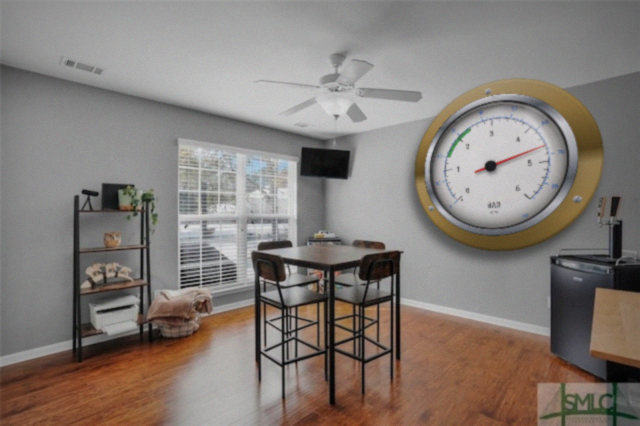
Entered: 4.6 bar
